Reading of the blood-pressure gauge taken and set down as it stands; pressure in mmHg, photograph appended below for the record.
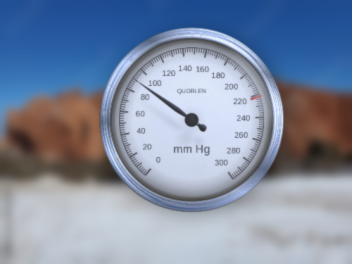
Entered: 90 mmHg
